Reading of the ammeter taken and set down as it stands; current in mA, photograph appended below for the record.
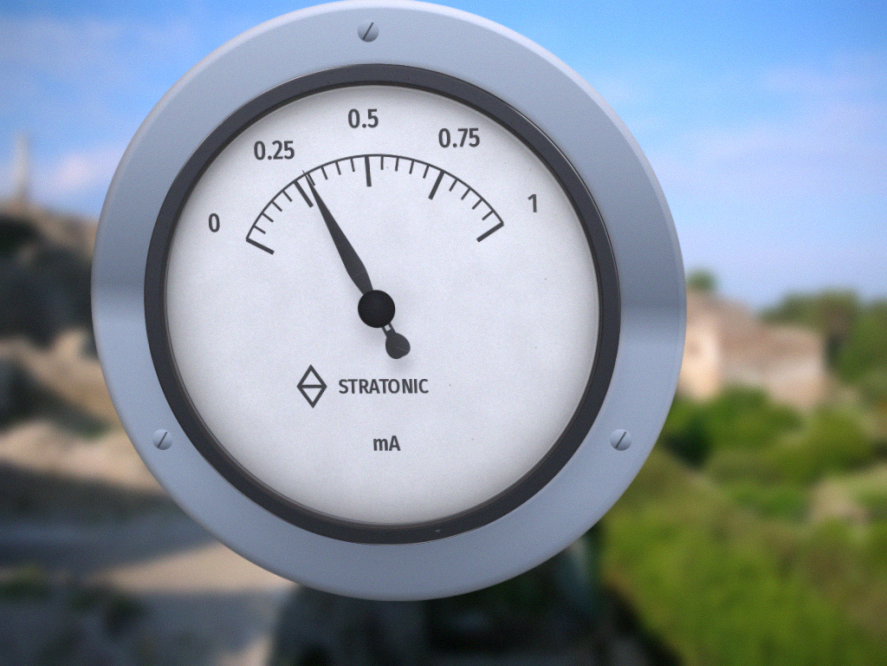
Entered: 0.3 mA
